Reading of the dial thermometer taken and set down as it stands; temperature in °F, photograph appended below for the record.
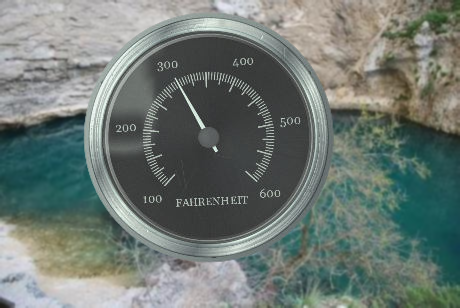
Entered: 300 °F
